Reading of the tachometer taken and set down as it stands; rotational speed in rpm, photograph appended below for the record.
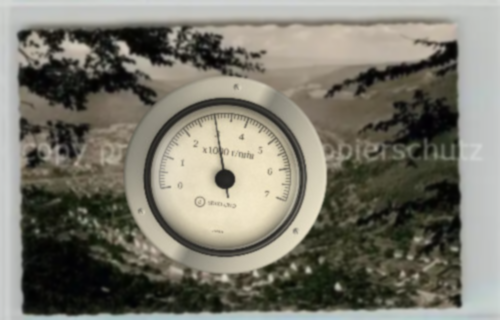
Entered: 3000 rpm
